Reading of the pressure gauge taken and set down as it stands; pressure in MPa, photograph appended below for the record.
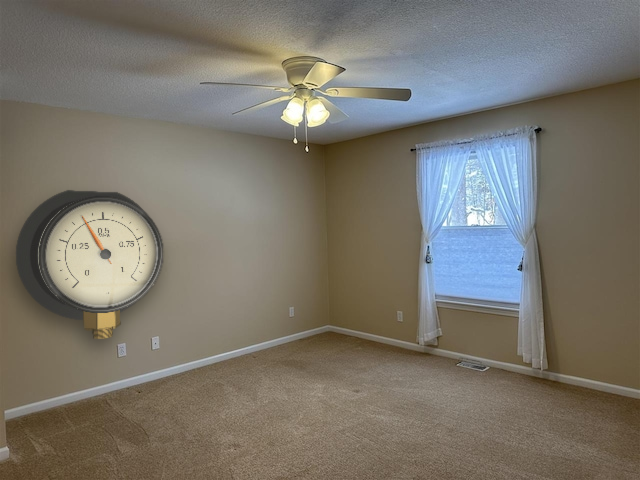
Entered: 0.4 MPa
